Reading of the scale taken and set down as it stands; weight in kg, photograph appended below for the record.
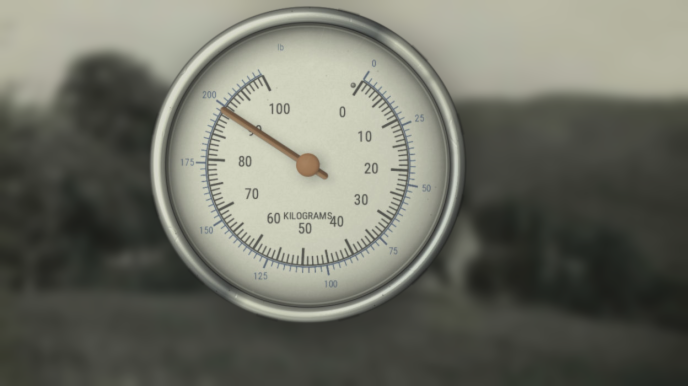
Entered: 90 kg
